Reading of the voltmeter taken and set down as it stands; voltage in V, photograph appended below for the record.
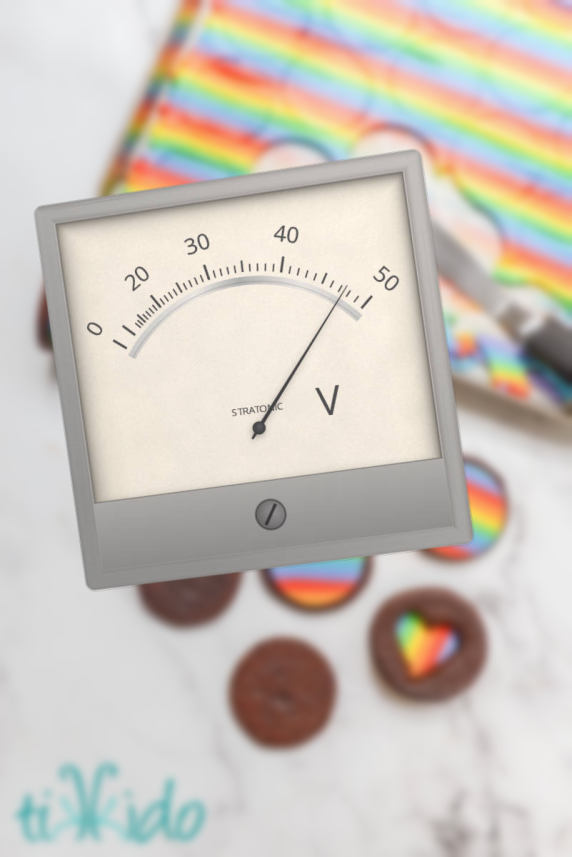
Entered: 47.5 V
